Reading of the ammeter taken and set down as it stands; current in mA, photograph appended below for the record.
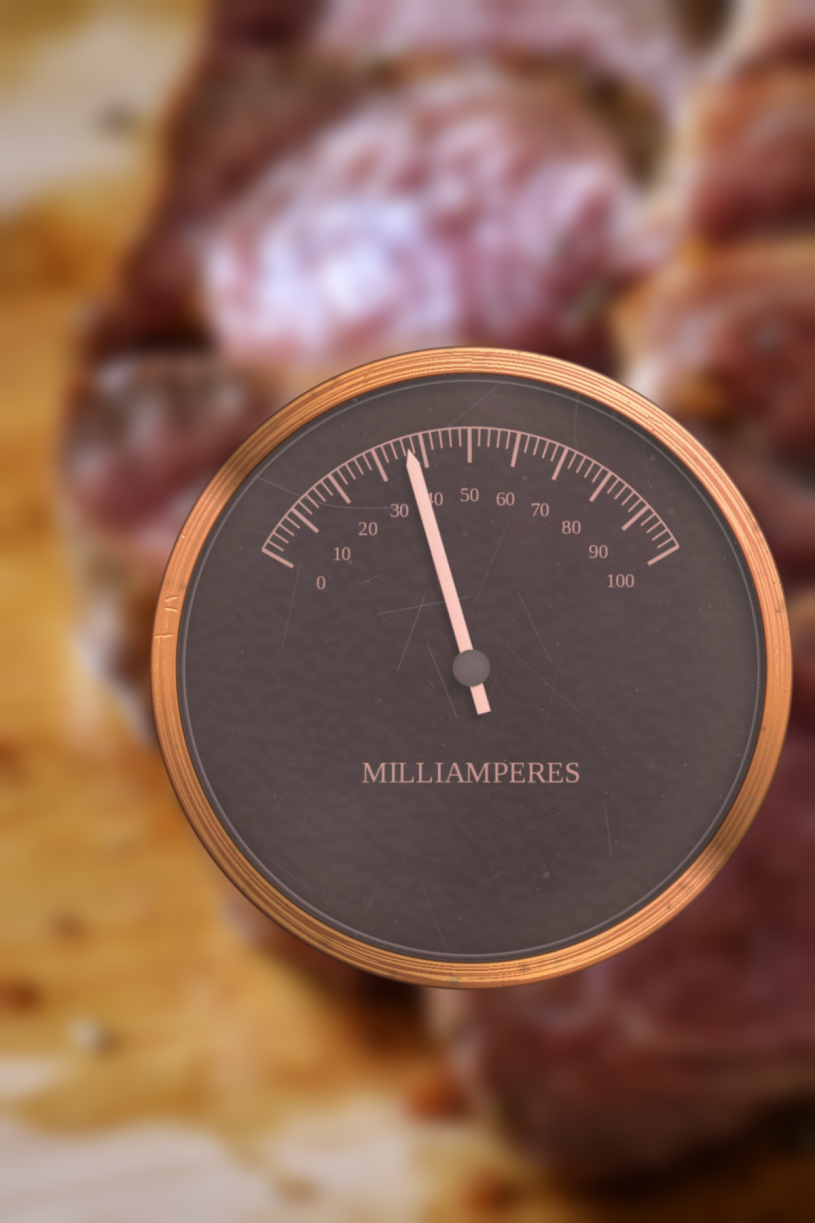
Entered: 37 mA
